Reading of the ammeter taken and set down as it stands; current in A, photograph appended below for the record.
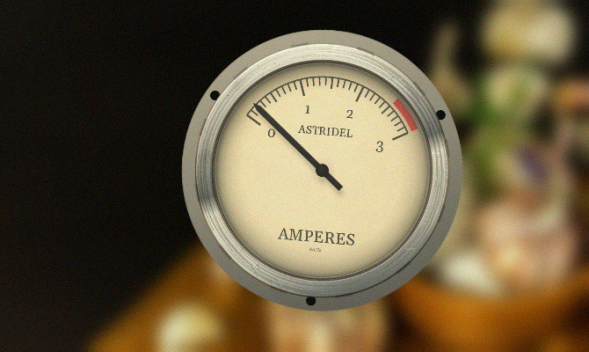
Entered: 0.2 A
